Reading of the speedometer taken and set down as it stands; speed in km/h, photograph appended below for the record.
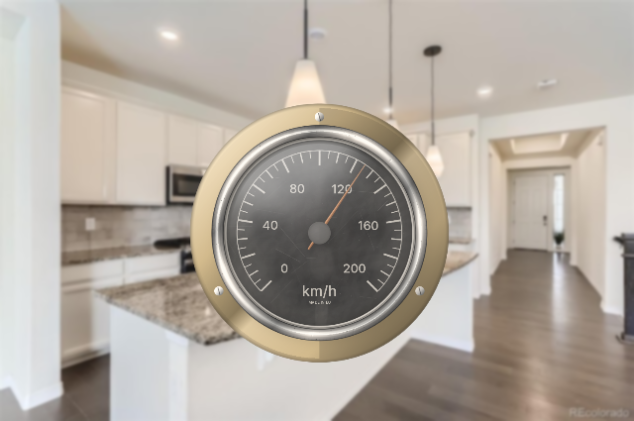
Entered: 125 km/h
